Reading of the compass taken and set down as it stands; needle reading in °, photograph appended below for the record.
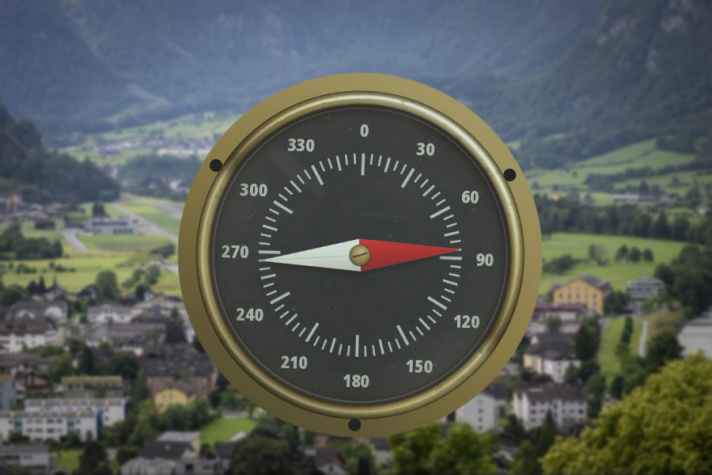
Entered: 85 °
